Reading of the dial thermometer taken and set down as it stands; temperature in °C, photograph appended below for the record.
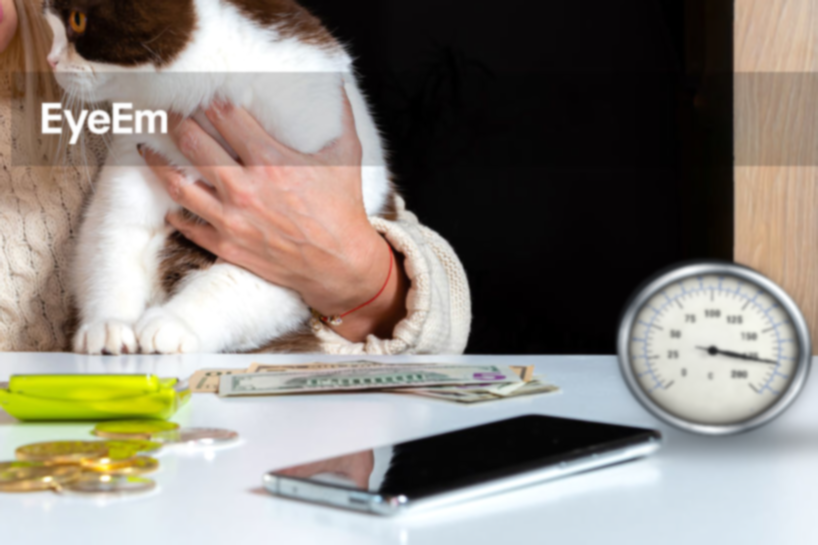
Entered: 175 °C
